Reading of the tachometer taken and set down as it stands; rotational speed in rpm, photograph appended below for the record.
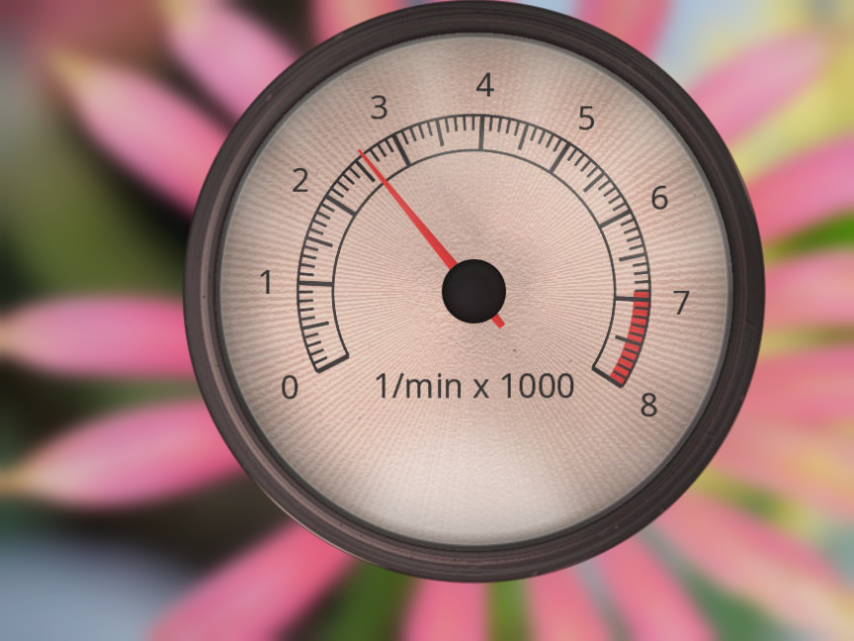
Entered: 2600 rpm
